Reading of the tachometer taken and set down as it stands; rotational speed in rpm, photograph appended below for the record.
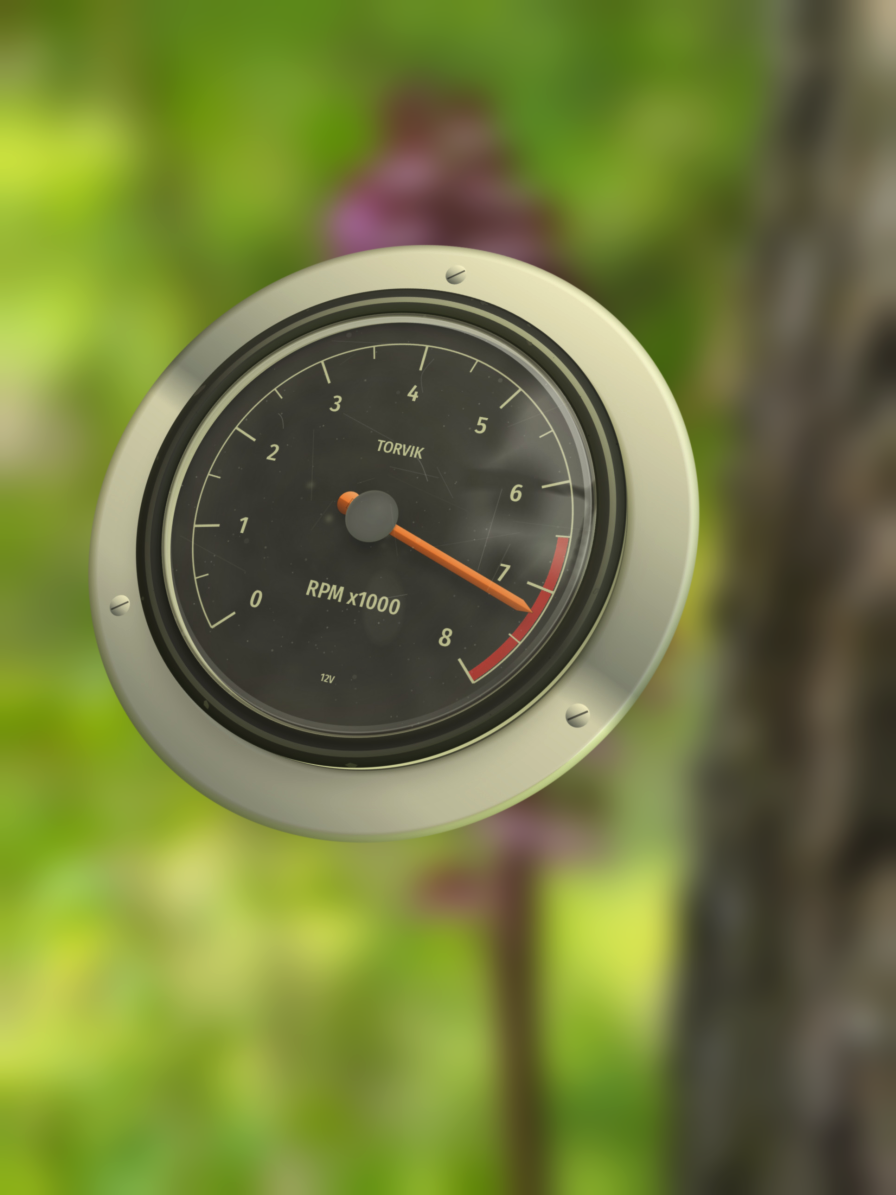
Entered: 7250 rpm
